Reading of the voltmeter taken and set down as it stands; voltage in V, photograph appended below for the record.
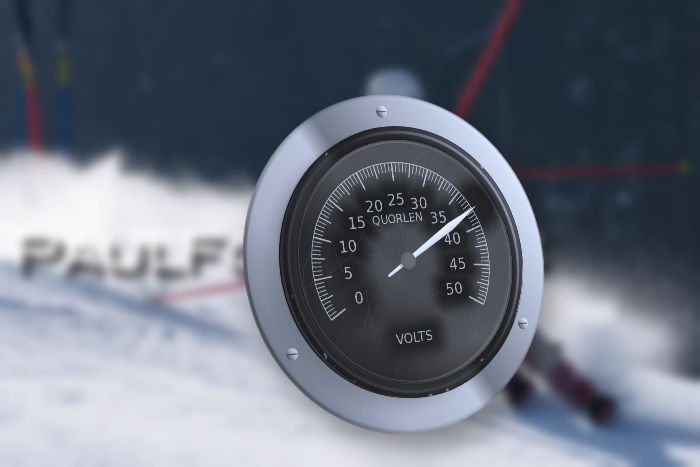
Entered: 37.5 V
